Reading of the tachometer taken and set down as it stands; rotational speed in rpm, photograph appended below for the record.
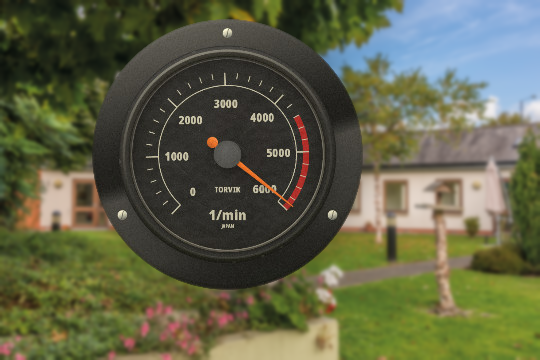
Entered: 5900 rpm
